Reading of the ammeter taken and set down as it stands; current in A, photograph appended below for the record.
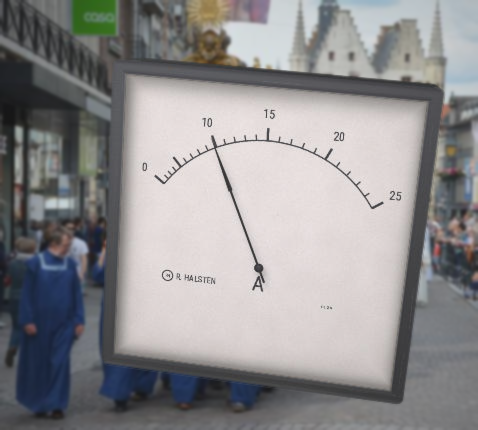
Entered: 10 A
